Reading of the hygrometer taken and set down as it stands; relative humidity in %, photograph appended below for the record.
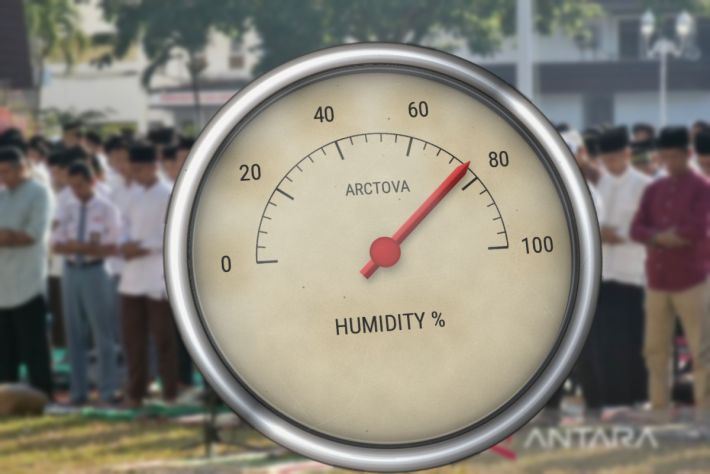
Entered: 76 %
